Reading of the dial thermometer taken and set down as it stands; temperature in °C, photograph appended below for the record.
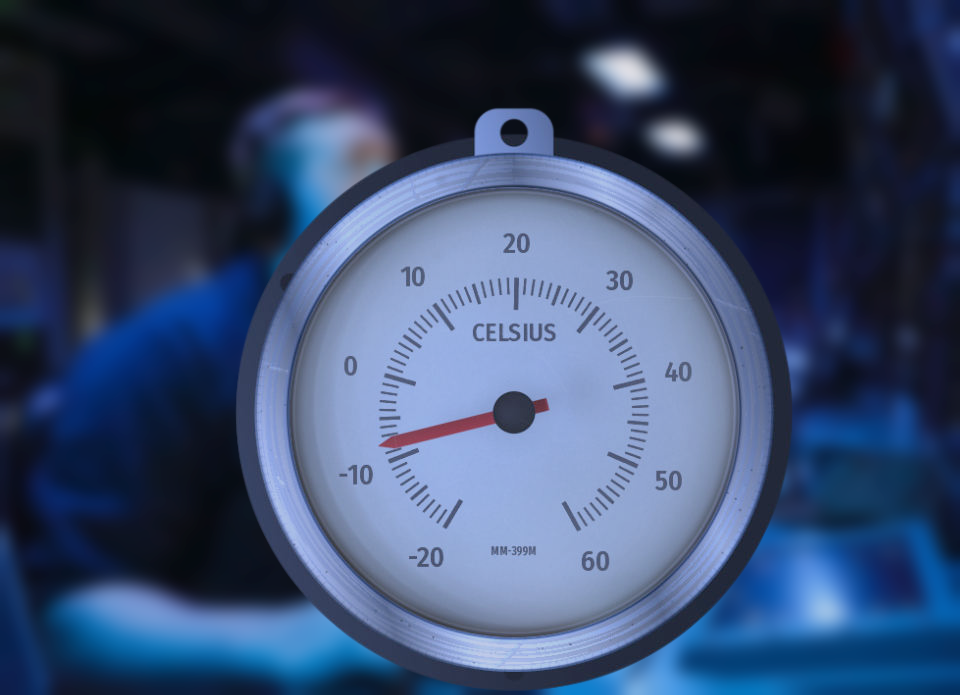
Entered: -8 °C
